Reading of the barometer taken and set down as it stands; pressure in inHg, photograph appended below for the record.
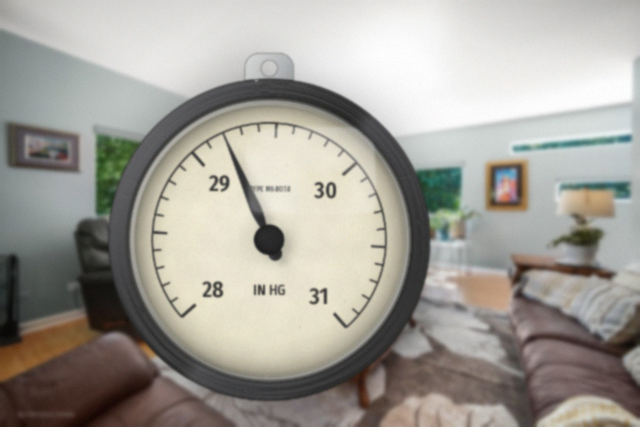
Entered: 29.2 inHg
